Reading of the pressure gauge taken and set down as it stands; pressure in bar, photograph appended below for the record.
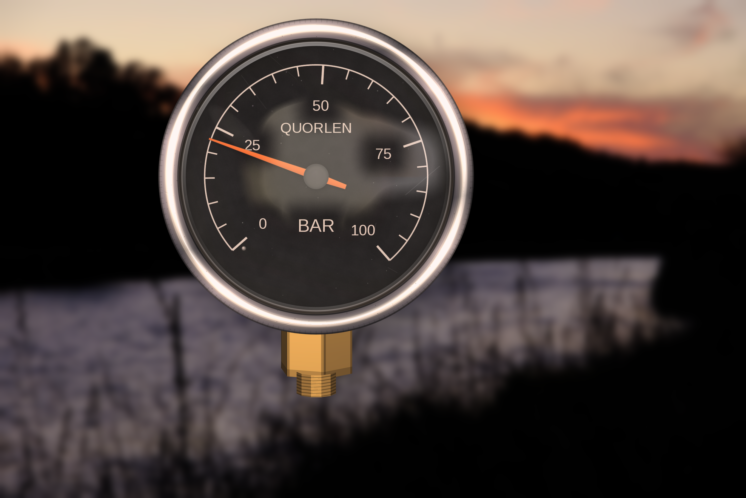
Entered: 22.5 bar
